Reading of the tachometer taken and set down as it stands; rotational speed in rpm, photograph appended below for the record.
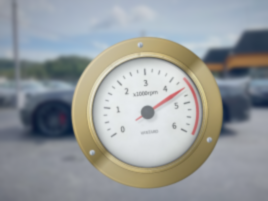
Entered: 4500 rpm
